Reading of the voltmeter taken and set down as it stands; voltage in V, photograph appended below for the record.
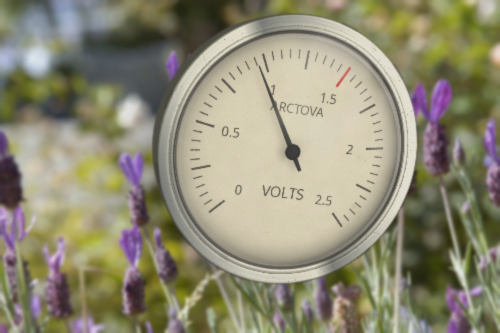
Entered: 0.95 V
